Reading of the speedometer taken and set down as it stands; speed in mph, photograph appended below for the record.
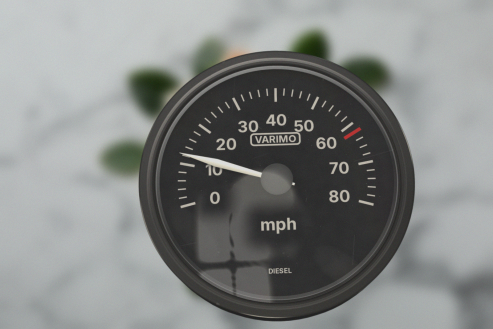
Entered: 12 mph
